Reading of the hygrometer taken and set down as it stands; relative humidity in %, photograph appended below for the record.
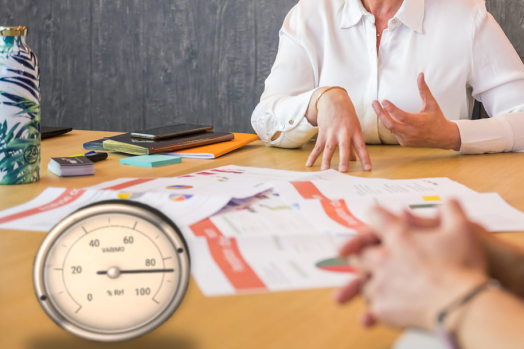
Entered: 85 %
